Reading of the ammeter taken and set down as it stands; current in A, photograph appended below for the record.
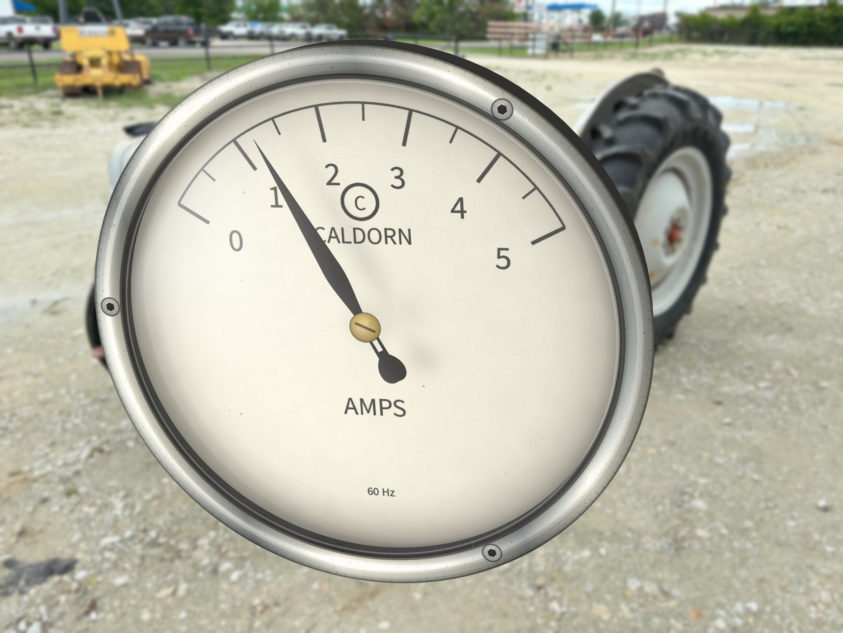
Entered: 1.25 A
